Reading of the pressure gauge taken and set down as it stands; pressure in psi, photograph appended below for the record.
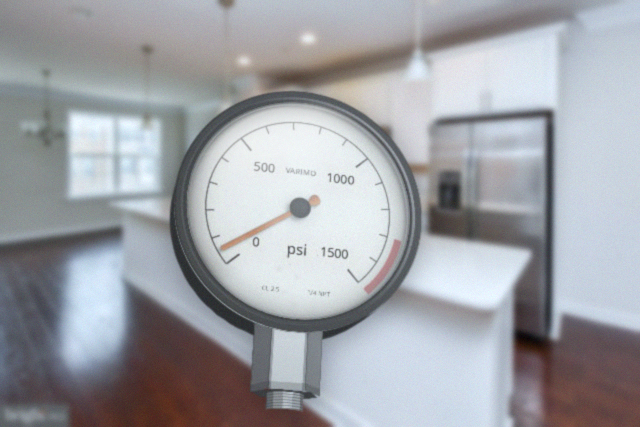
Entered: 50 psi
